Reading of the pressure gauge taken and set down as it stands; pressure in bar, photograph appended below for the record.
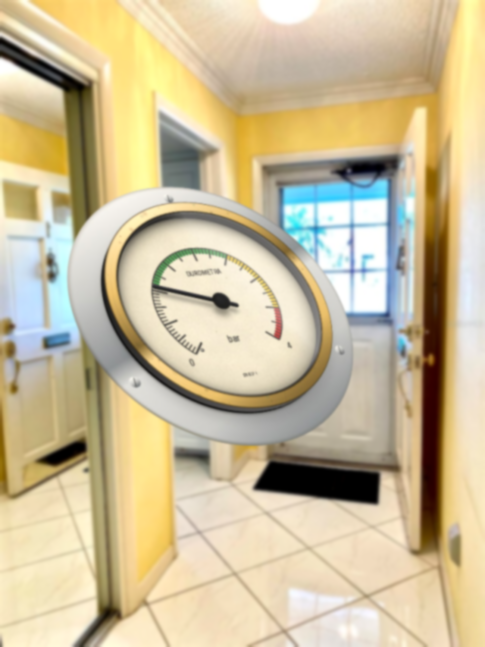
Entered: 1 bar
